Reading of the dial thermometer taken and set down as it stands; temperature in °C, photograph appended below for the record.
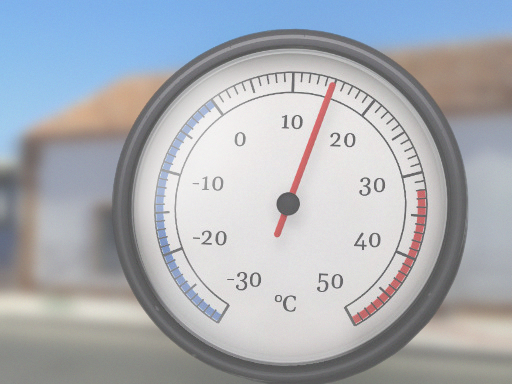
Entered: 15 °C
